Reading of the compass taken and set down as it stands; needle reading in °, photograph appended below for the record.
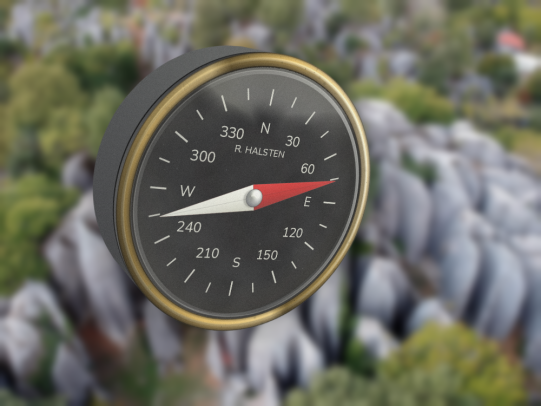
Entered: 75 °
